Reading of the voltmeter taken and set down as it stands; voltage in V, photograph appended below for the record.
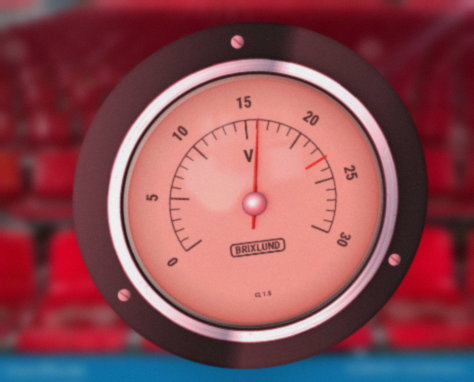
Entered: 16 V
